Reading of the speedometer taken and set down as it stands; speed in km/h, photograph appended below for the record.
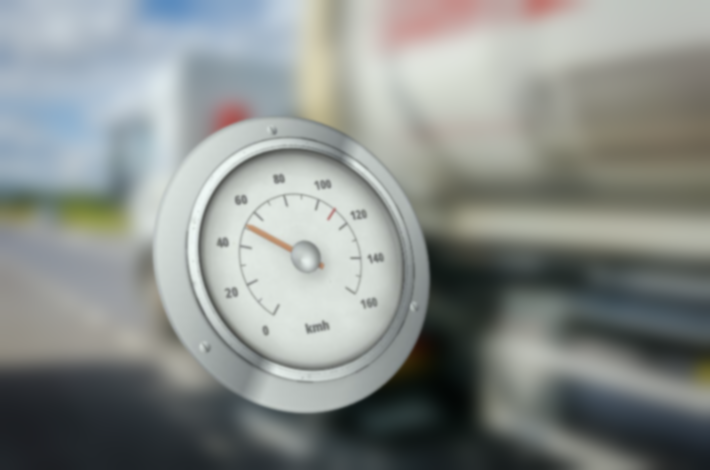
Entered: 50 km/h
